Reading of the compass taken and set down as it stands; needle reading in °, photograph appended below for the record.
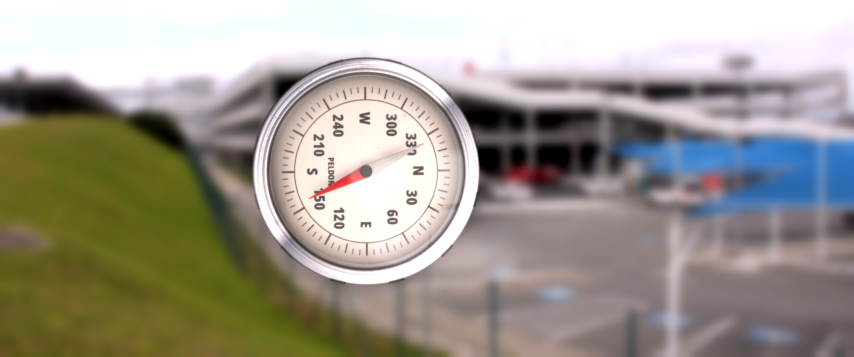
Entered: 155 °
